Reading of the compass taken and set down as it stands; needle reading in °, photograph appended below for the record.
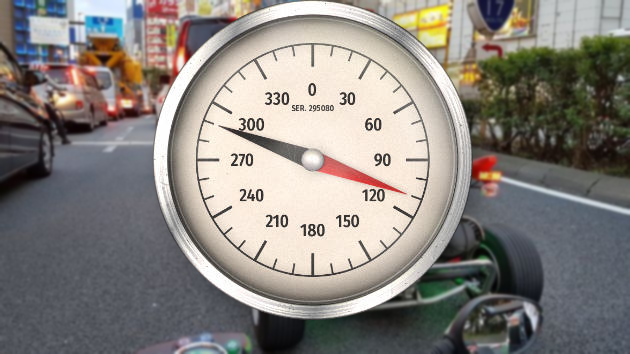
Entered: 110 °
